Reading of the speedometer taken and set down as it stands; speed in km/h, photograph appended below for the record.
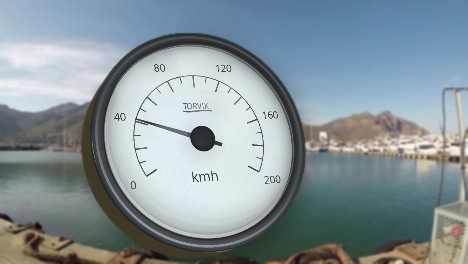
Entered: 40 km/h
